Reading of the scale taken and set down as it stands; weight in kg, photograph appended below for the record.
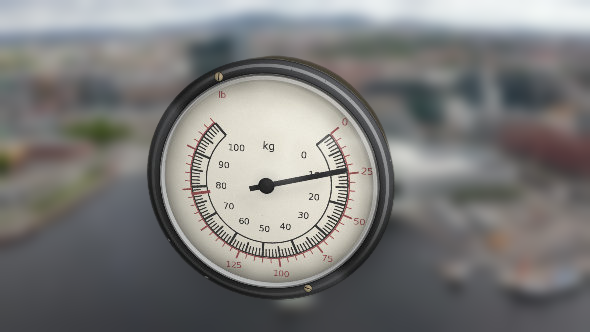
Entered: 10 kg
